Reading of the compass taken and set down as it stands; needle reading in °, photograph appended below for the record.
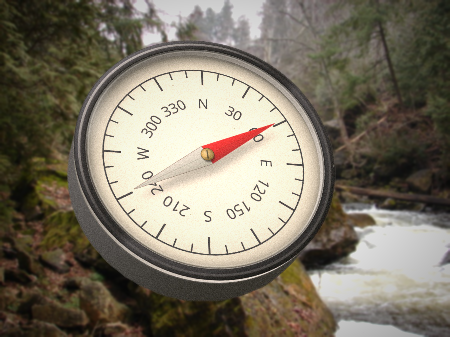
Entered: 60 °
